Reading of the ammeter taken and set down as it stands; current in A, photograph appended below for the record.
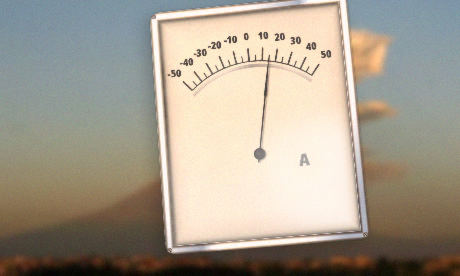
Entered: 15 A
